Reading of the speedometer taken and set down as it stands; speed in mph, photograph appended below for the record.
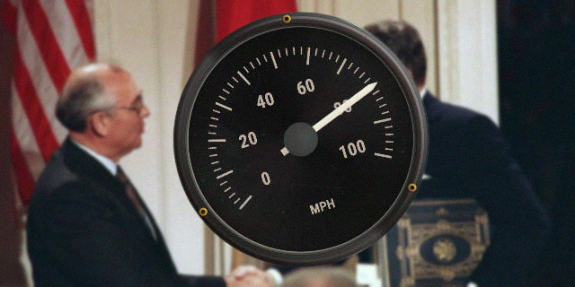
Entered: 80 mph
